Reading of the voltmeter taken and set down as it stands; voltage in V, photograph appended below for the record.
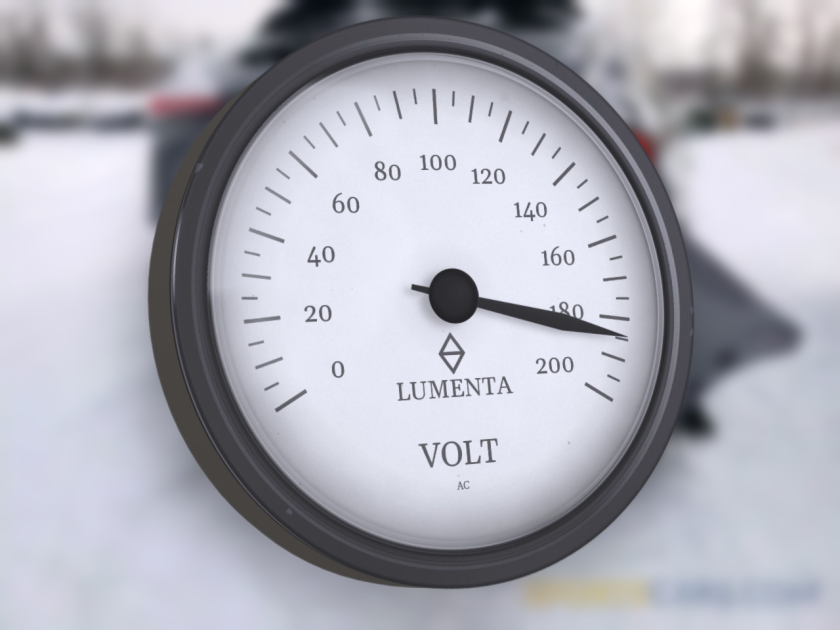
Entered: 185 V
